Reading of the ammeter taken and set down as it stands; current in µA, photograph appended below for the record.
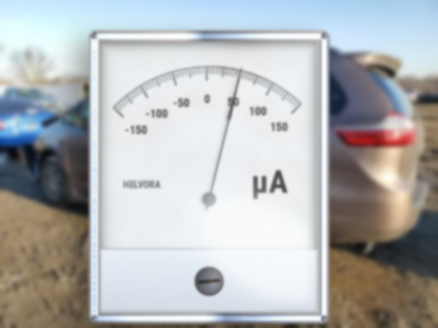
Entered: 50 µA
